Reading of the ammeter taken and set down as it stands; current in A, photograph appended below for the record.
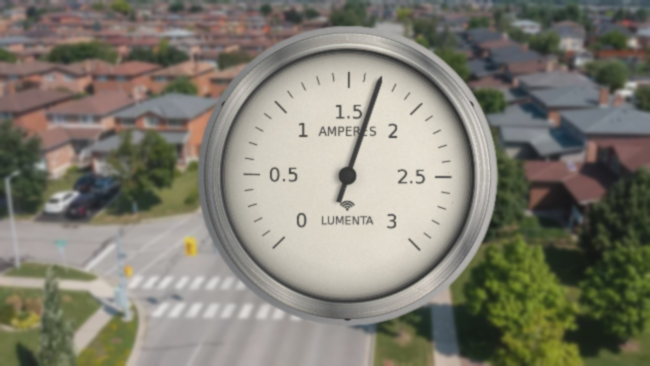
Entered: 1.7 A
